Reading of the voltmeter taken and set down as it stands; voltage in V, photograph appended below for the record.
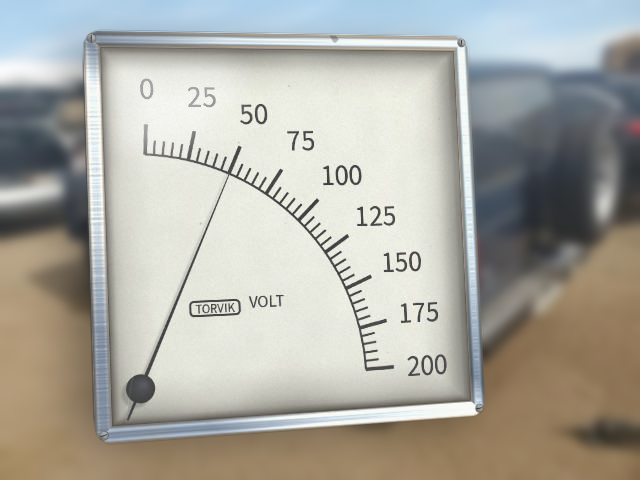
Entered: 50 V
